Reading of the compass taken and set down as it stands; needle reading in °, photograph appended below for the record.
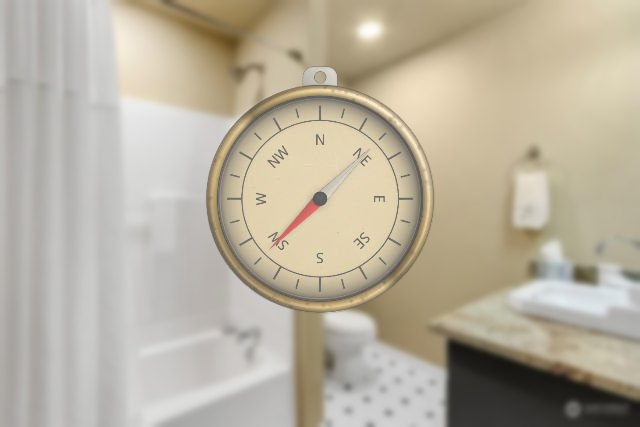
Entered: 225 °
